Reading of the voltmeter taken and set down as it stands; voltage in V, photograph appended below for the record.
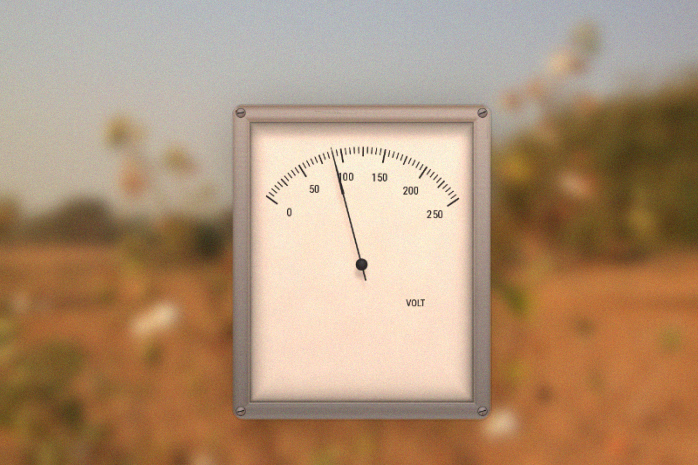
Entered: 90 V
